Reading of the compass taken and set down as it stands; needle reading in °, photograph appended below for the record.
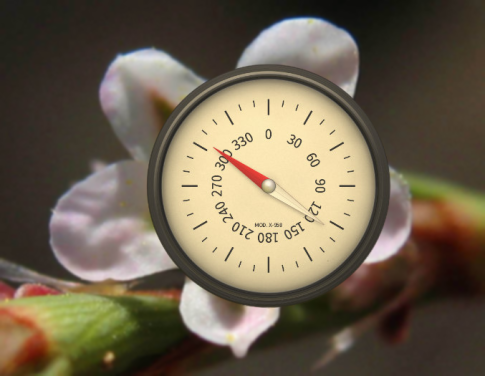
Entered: 305 °
